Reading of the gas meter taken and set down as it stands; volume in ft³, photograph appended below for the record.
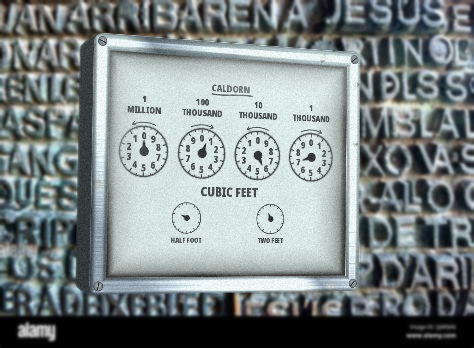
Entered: 5700 ft³
